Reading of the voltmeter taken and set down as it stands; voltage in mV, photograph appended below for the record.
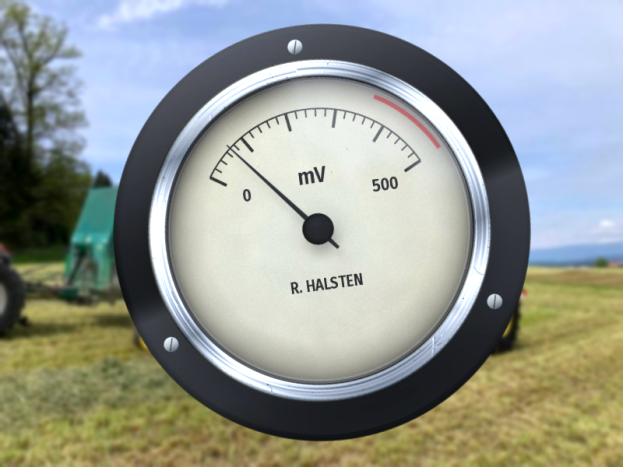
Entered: 70 mV
